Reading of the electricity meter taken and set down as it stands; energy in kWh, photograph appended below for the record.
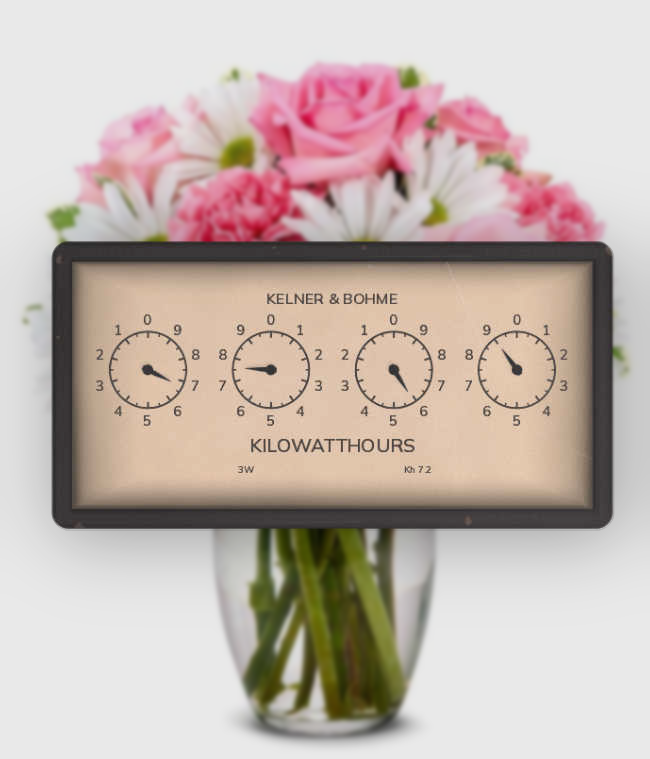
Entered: 6759 kWh
